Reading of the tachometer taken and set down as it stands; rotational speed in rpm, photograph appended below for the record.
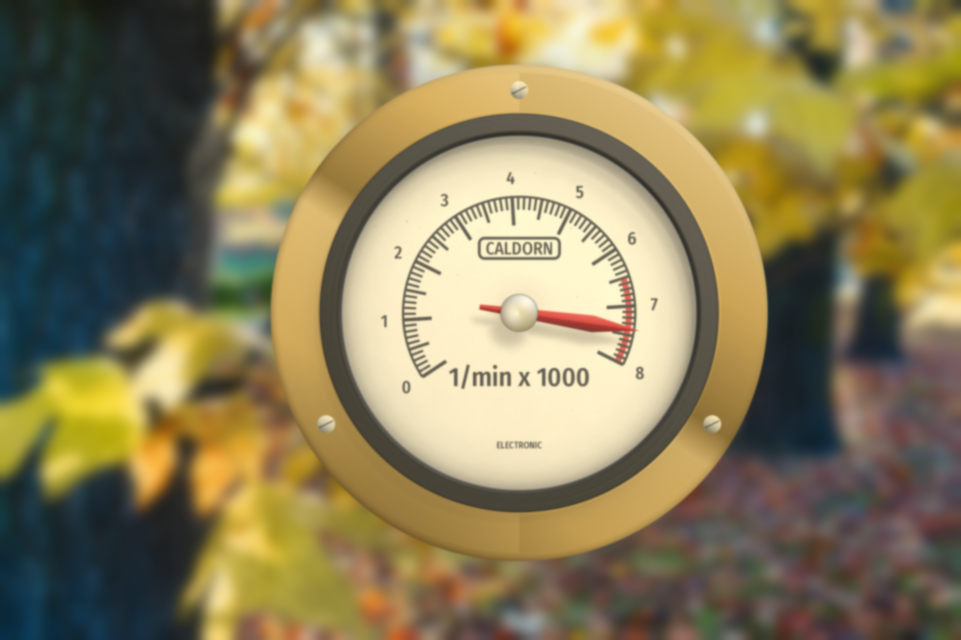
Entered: 7400 rpm
